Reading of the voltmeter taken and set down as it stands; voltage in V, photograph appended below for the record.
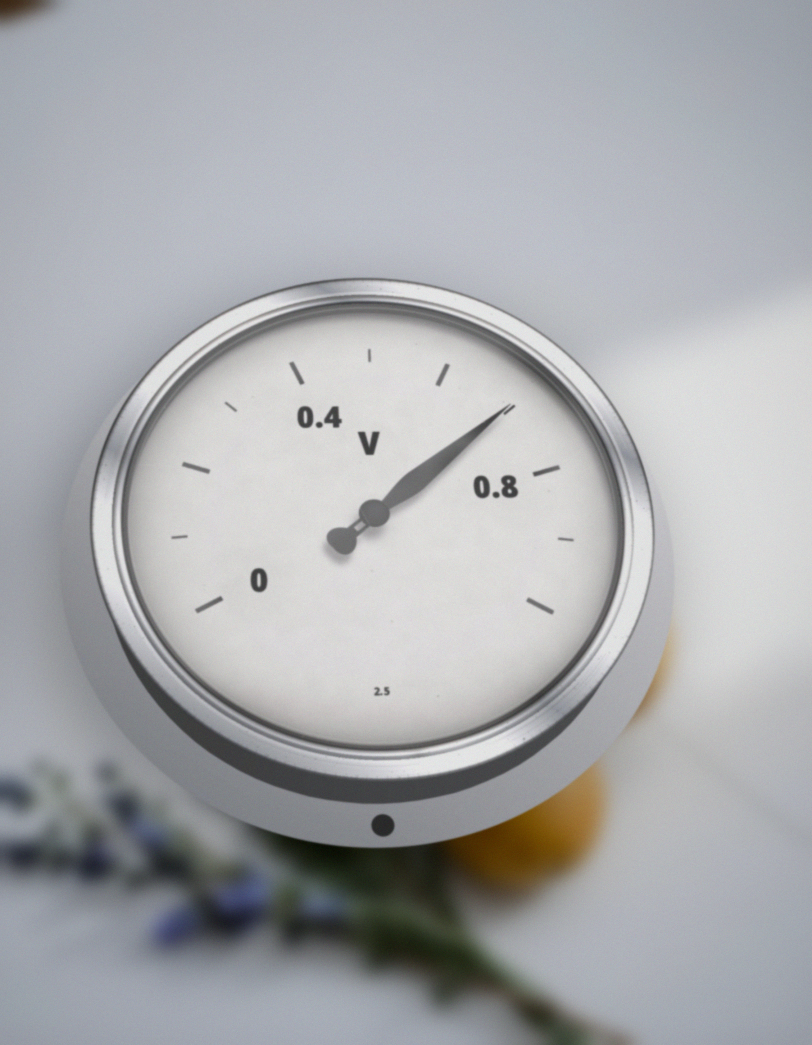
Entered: 0.7 V
